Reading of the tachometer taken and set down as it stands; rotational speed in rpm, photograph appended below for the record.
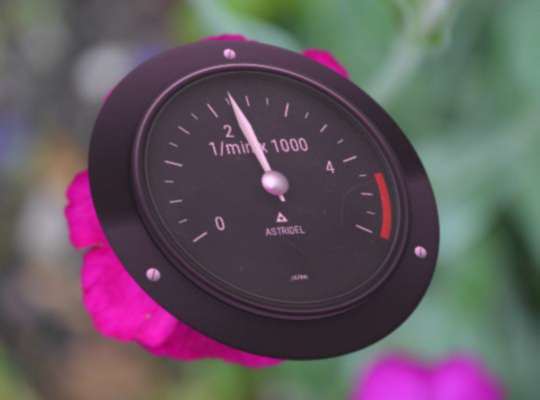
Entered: 2250 rpm
